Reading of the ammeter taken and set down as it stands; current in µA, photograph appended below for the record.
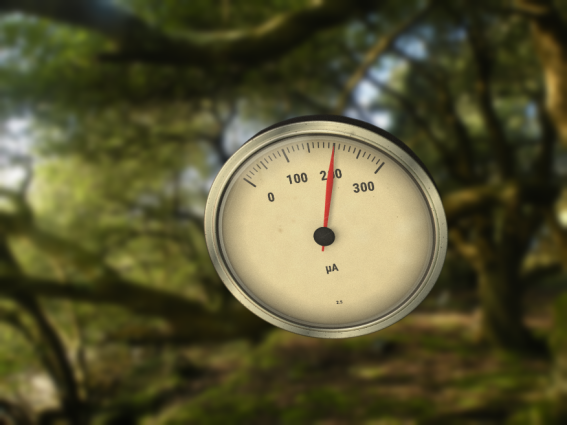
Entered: 200 µA
